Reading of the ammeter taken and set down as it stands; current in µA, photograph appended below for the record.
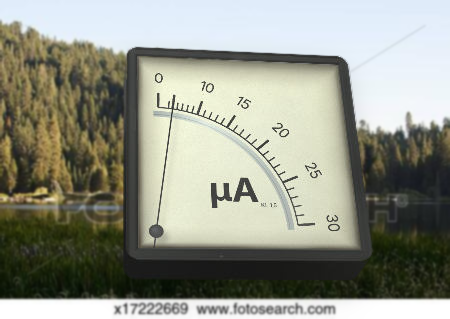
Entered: 5 µA
